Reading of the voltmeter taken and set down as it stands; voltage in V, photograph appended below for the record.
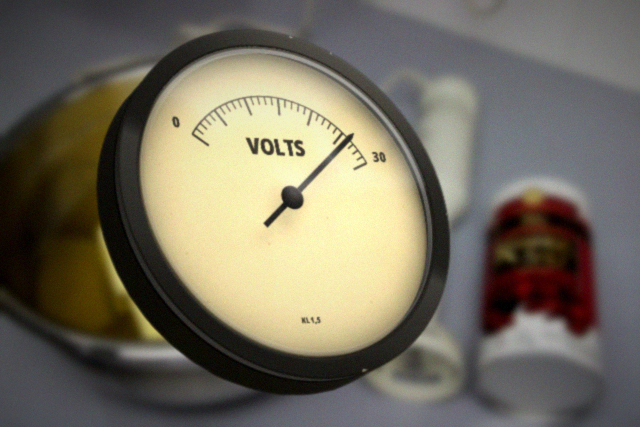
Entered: 26 V
